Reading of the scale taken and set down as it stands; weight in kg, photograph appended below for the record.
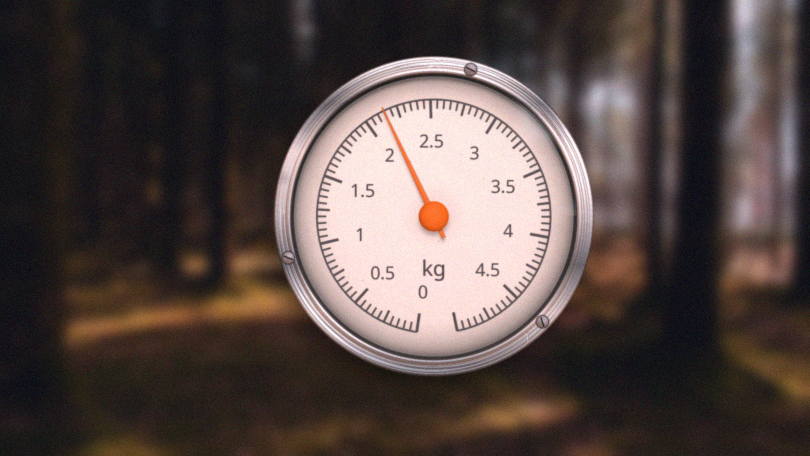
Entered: 2.15 kg
